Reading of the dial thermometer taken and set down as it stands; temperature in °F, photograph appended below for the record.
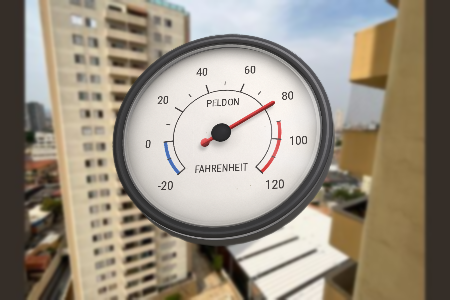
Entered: 80 °F
